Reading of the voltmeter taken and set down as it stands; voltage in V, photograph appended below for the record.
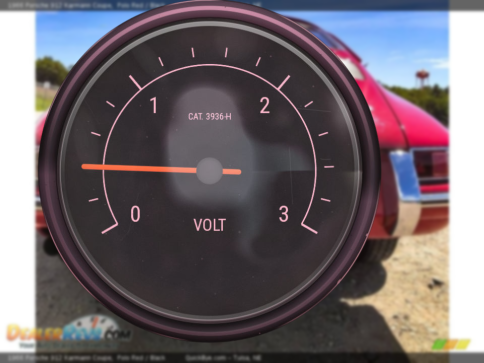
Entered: 0.4 V
